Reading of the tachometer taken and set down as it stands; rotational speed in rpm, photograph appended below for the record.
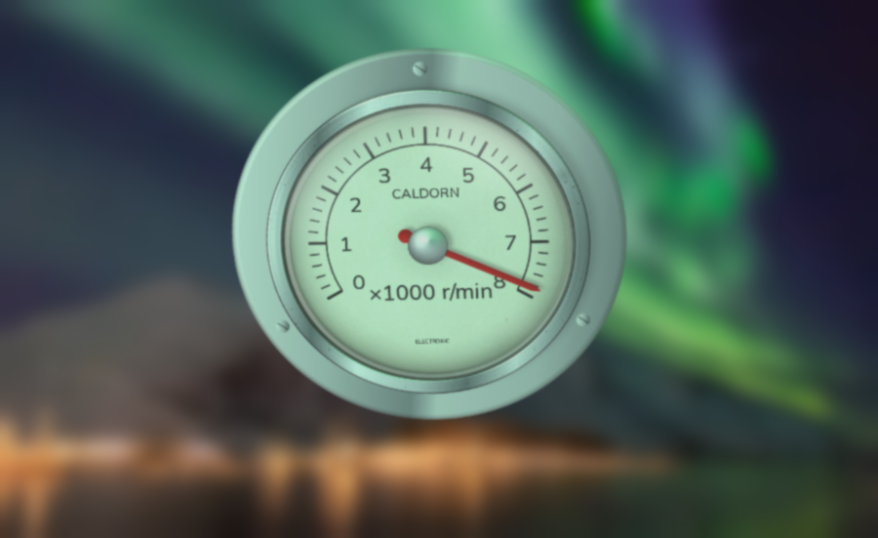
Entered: 7800 rpm
